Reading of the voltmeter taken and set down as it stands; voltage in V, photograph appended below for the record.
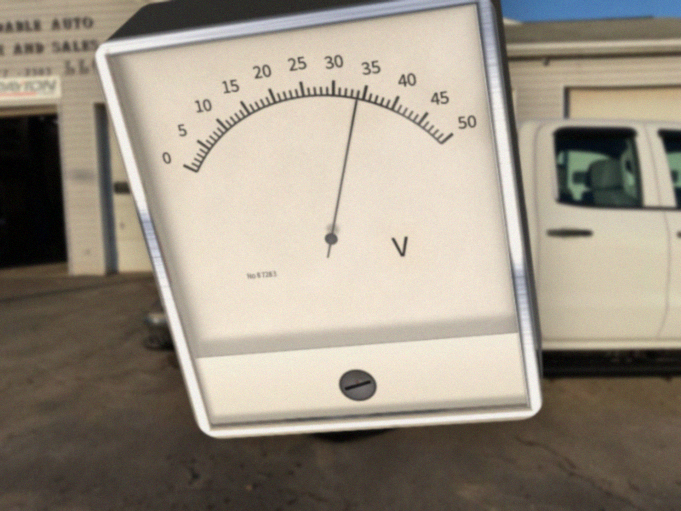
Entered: 34 V
